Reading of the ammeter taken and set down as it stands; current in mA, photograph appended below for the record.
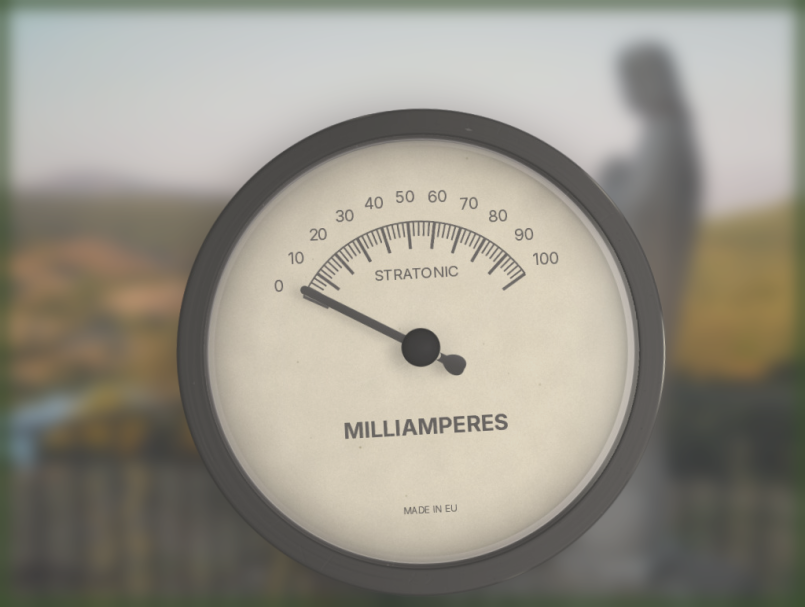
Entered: 2 mA
